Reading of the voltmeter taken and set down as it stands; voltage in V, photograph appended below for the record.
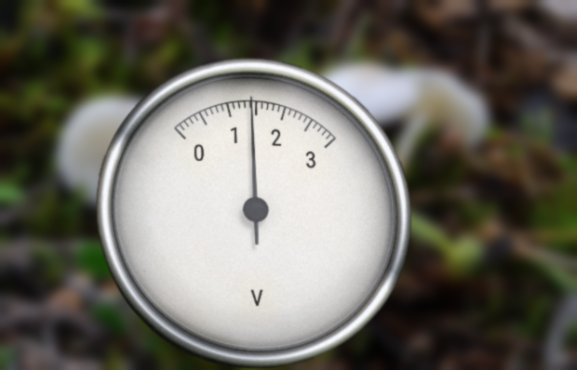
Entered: 1.4 V
